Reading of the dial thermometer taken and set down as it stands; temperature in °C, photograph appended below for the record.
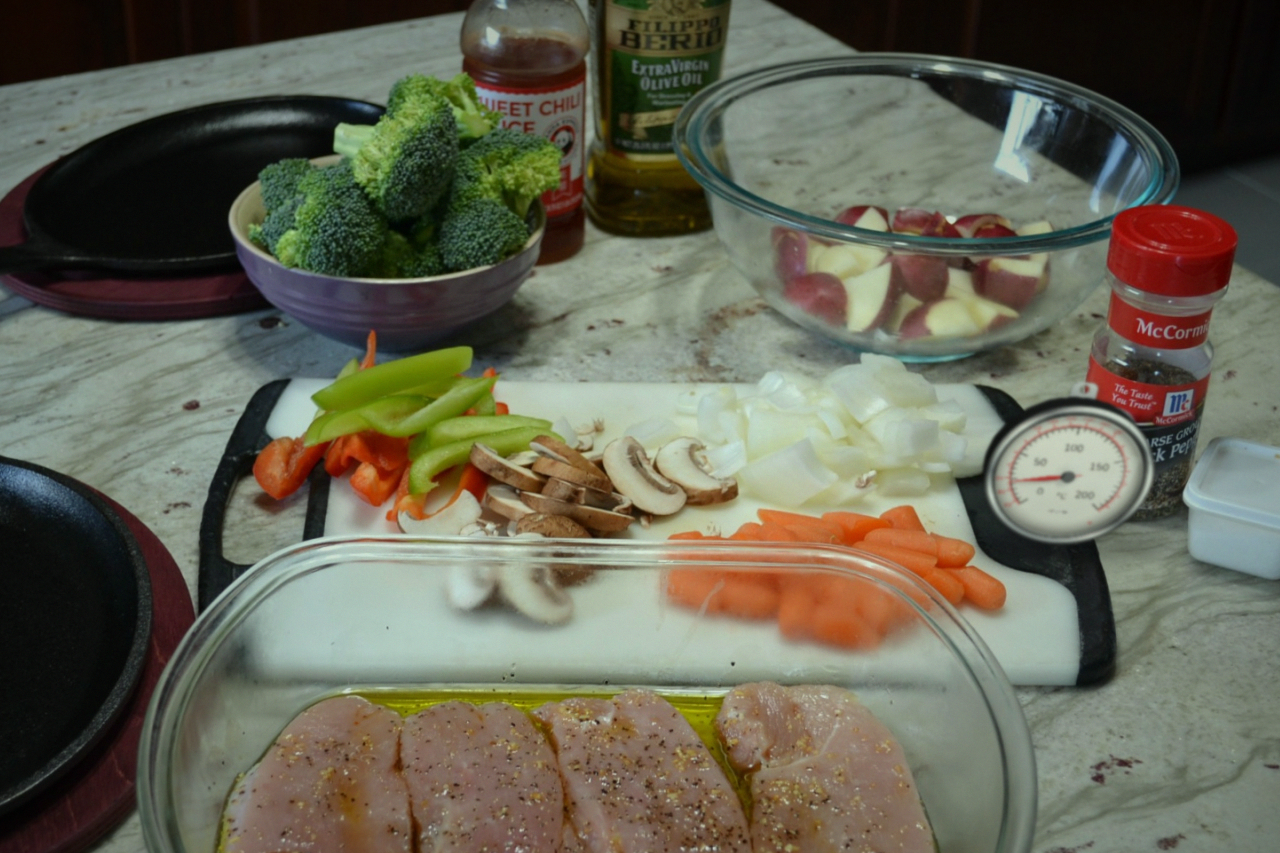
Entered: 25 °C
